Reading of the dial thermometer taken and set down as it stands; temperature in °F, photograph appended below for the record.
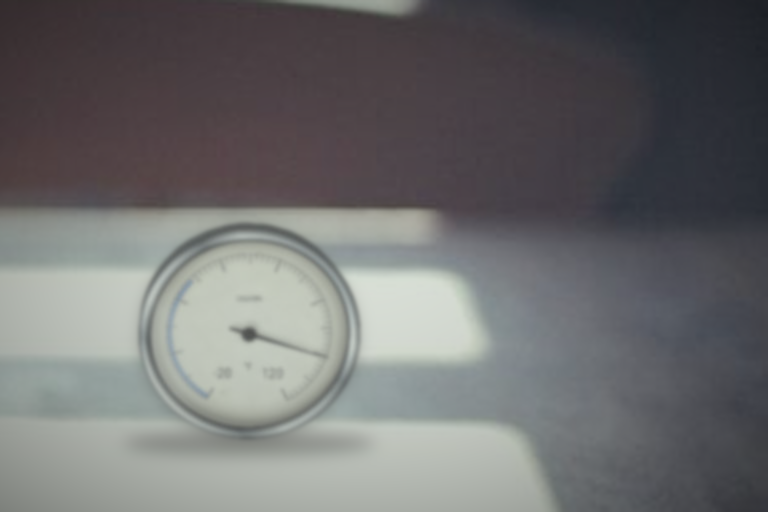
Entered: 100 °F
